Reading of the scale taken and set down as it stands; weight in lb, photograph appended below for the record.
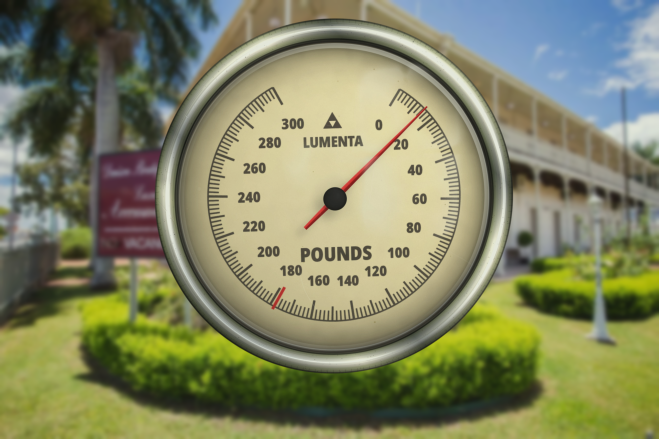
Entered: 14 lb
